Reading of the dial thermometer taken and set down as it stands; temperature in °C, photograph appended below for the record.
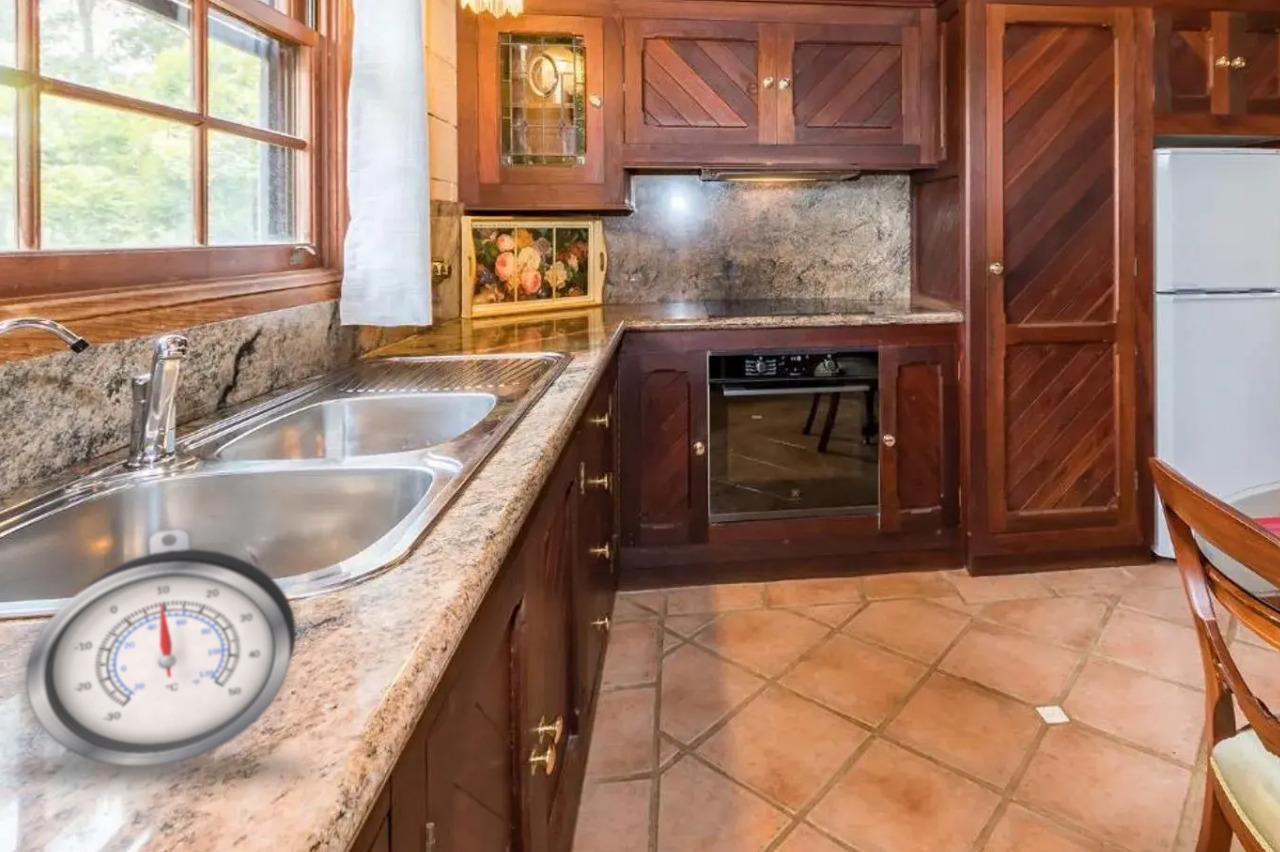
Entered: 10 °C
